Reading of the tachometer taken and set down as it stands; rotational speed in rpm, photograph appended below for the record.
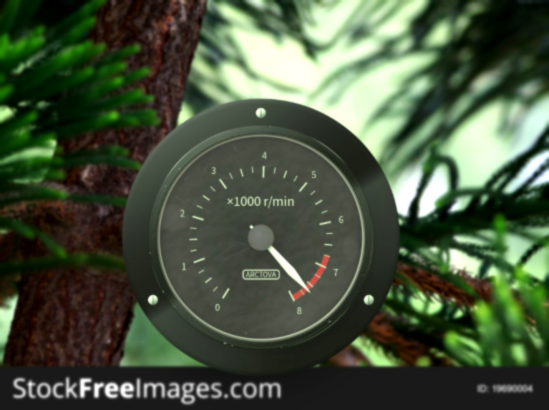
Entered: 7625 rpm
